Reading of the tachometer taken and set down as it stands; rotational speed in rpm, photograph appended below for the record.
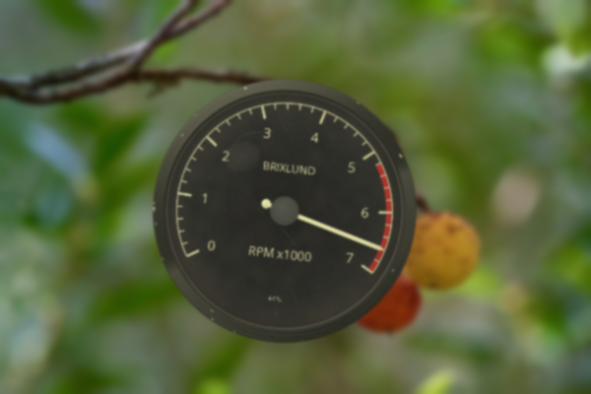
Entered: 6600 rpm
